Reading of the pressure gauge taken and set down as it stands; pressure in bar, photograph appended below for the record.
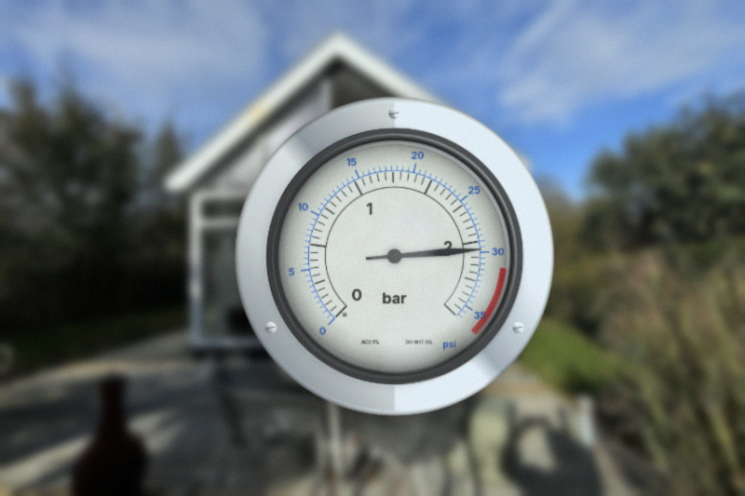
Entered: 2.05 bar
